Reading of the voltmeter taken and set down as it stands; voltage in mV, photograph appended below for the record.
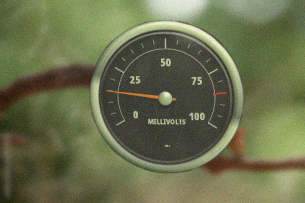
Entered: 15 mV
